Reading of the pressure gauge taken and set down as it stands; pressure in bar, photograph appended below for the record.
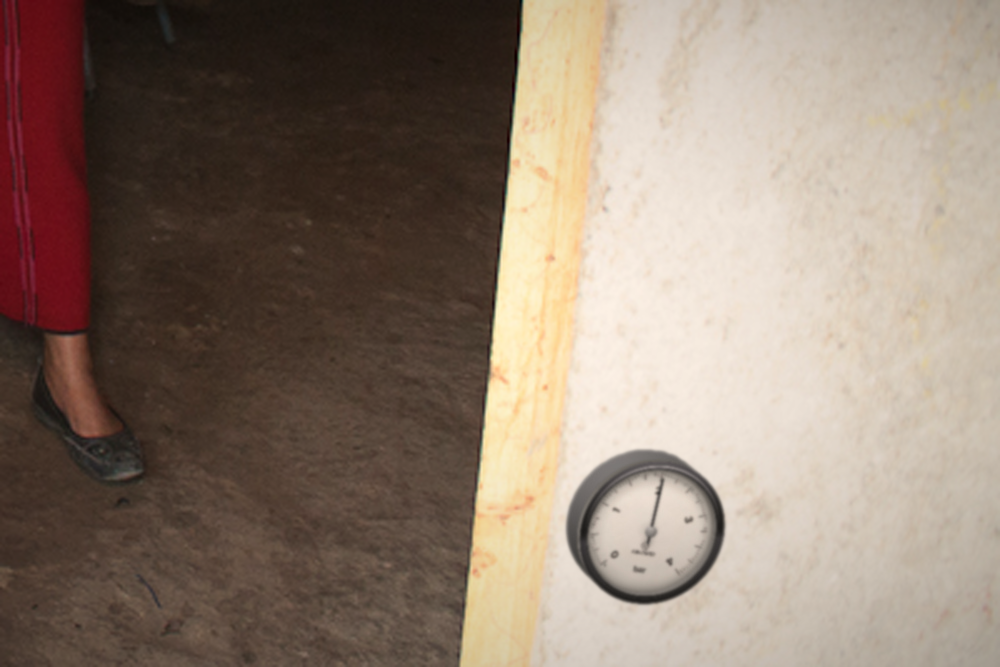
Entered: 2 bar
